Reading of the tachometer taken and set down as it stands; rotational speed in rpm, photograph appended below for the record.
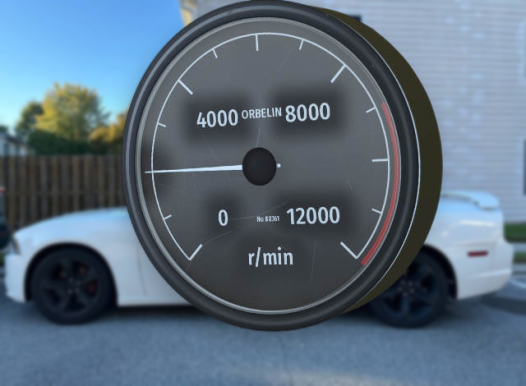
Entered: 2000 rpm
